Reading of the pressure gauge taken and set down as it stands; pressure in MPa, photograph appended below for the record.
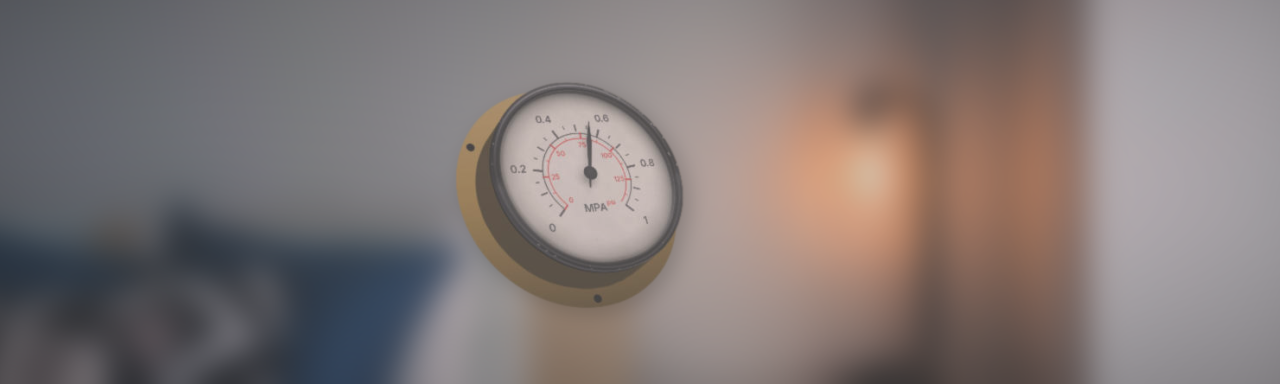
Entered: 0.55 MPa
